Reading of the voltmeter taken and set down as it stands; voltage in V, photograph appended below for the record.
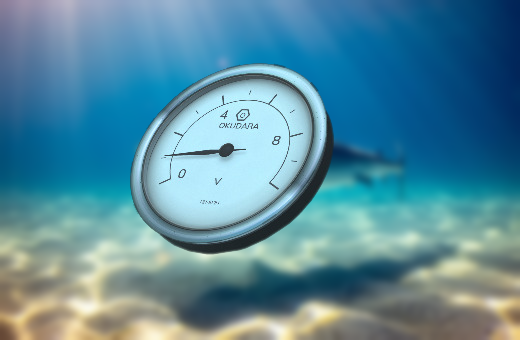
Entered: 1 V
